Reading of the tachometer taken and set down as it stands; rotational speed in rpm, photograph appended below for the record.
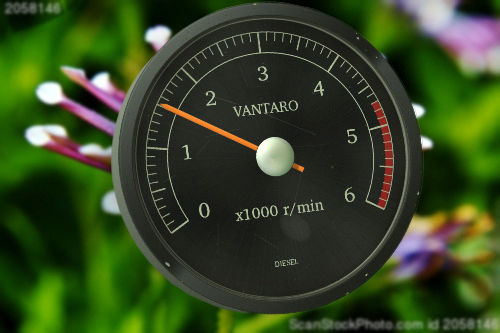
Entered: 1500 rpm
